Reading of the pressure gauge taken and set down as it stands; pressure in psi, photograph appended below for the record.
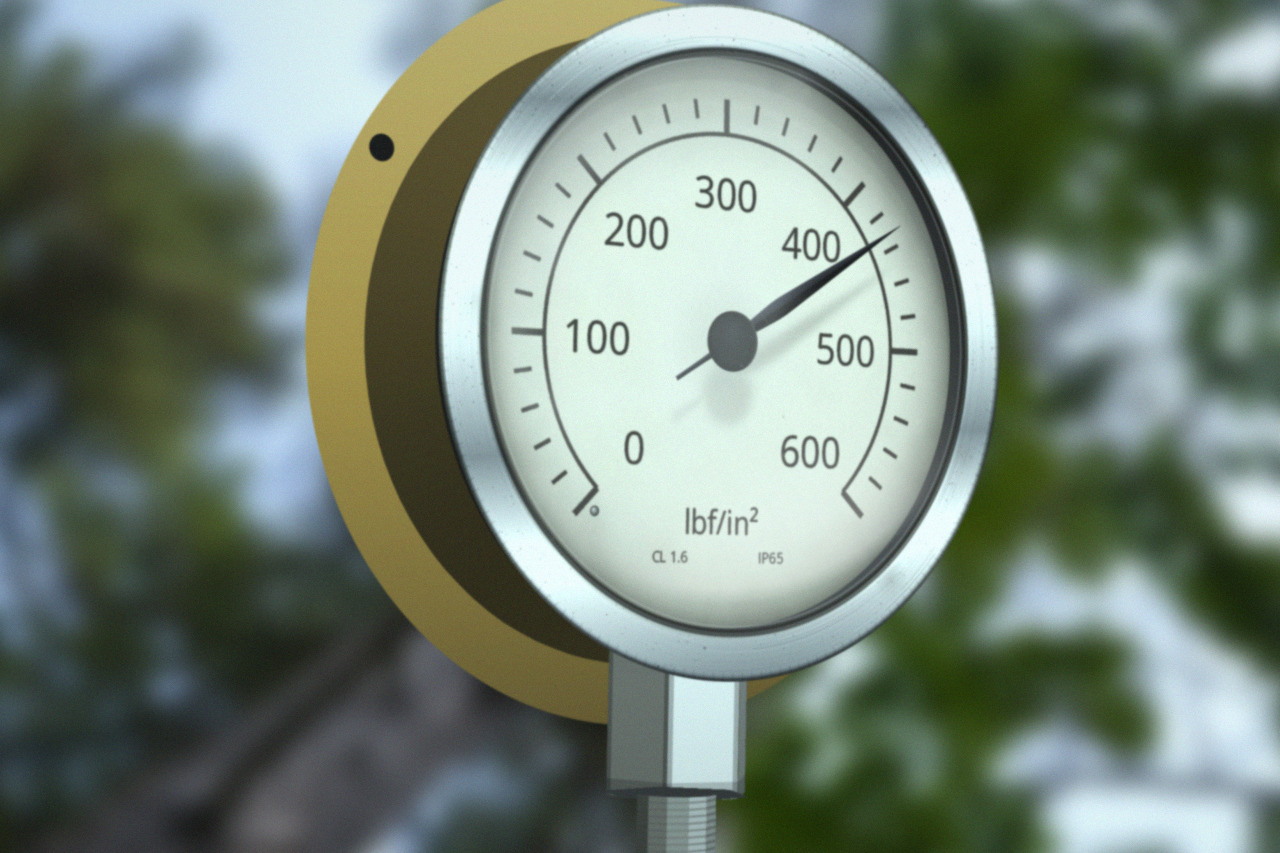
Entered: 430 psi
